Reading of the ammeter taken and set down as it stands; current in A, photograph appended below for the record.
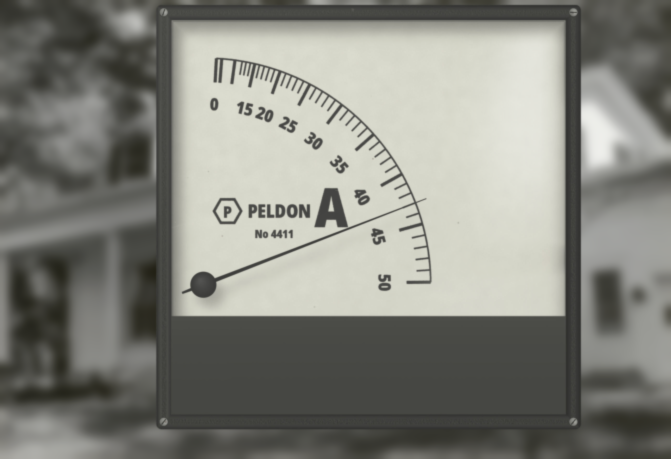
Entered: 43 A
